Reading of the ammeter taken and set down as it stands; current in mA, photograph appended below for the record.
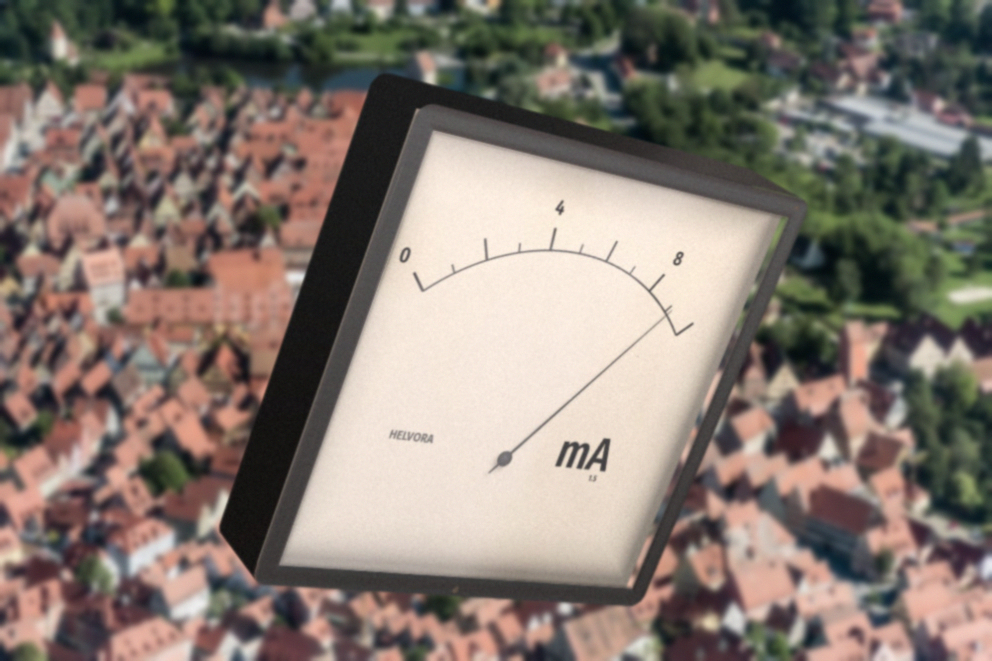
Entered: 9 mA
